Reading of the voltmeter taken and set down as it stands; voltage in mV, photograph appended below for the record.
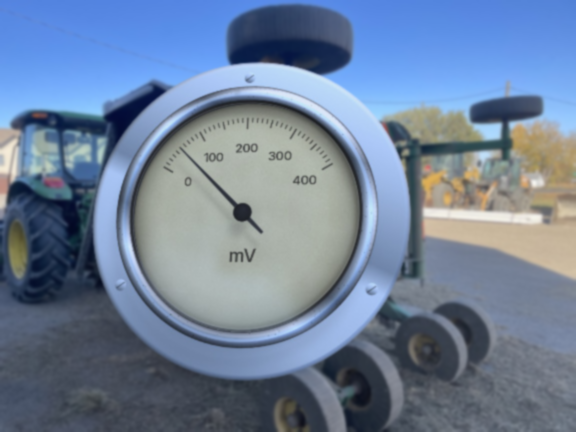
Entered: 50 mV
